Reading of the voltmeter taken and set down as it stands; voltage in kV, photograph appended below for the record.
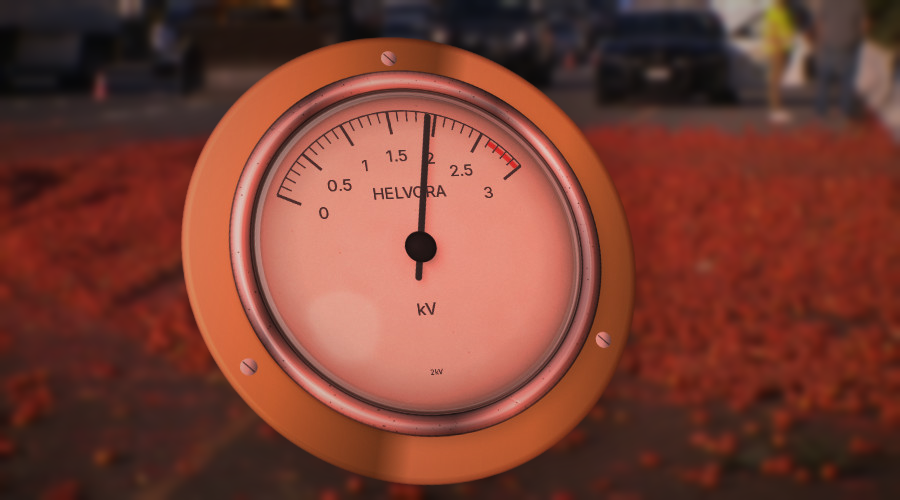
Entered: 1.9 kV
